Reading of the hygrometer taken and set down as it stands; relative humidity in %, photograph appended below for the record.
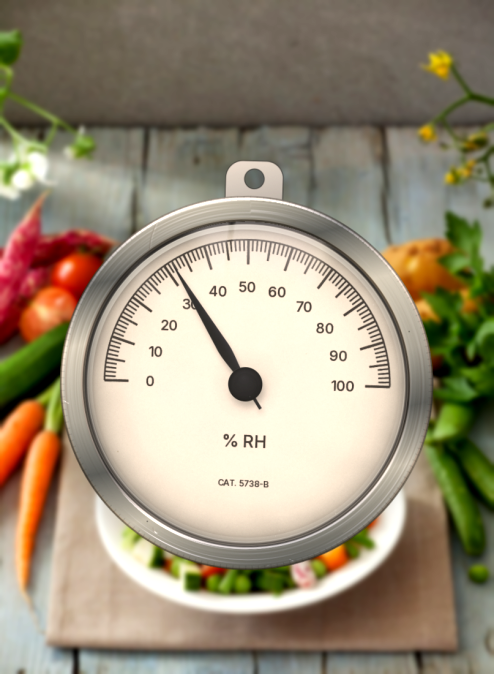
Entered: 32 %
